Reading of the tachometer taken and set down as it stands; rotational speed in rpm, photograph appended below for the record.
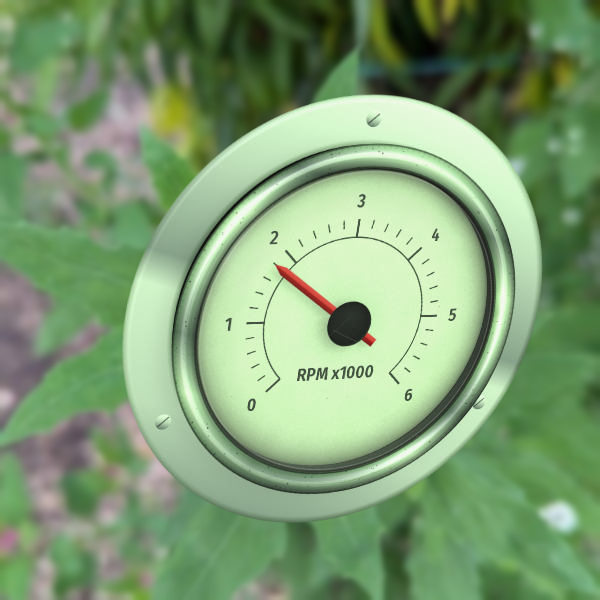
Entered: 1800 rpm
